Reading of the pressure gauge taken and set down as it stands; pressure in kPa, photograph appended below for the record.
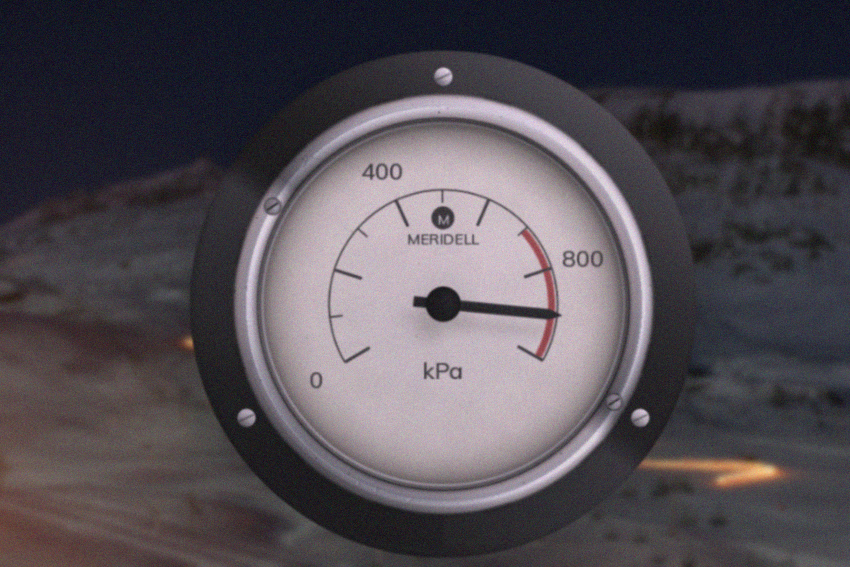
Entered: 900 kPa
